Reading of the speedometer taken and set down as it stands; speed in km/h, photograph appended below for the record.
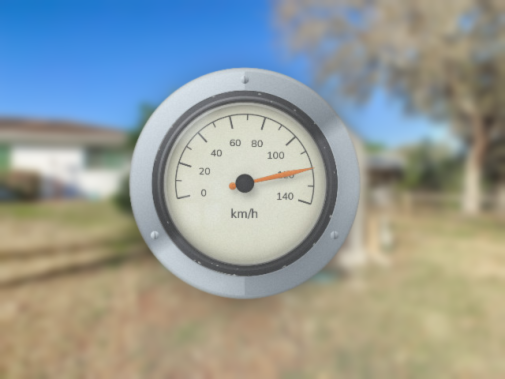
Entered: 120 km/h
